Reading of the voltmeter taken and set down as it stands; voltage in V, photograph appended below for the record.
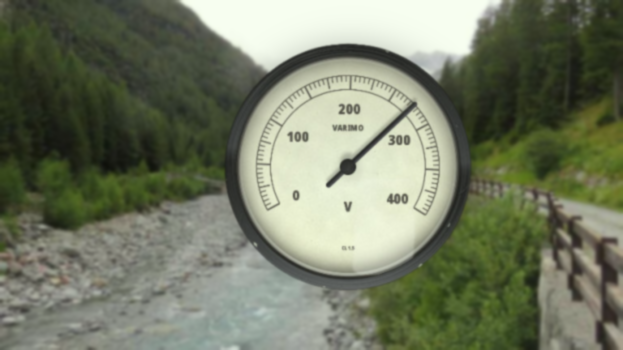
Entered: 275 V
